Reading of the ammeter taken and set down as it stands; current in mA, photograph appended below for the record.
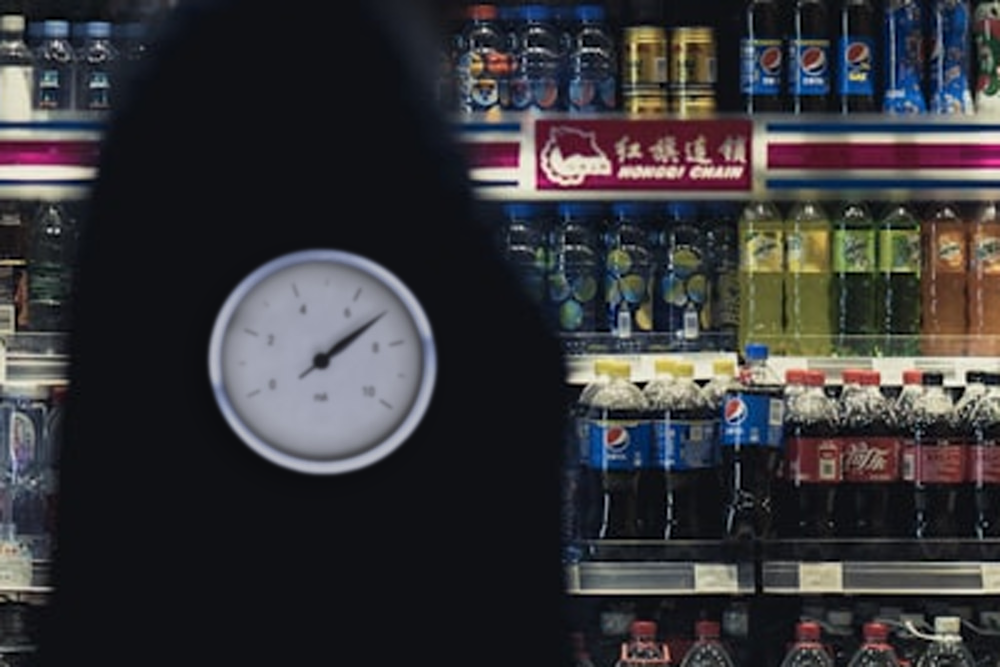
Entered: 7 mA
